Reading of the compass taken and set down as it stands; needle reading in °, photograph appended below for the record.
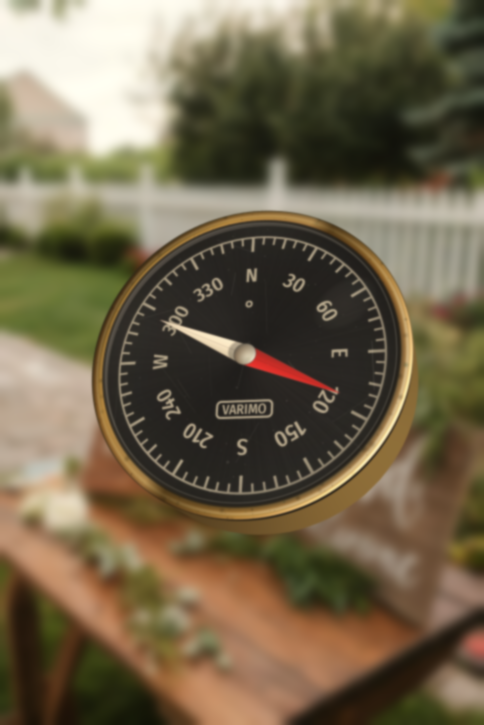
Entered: 115 °
